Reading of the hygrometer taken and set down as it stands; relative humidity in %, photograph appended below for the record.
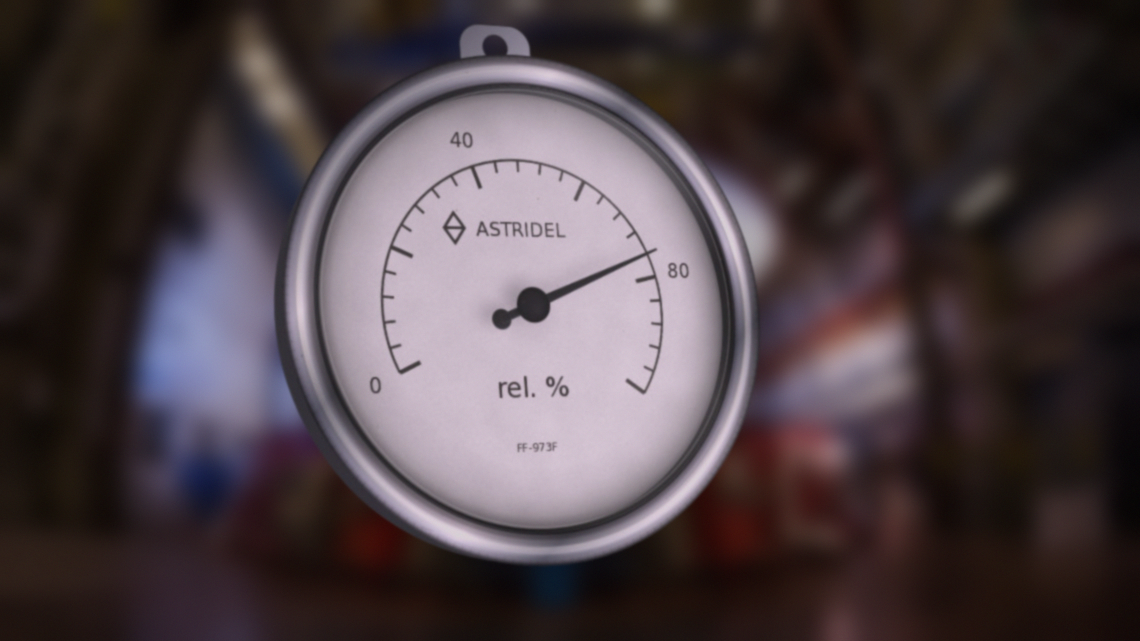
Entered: 76 %
